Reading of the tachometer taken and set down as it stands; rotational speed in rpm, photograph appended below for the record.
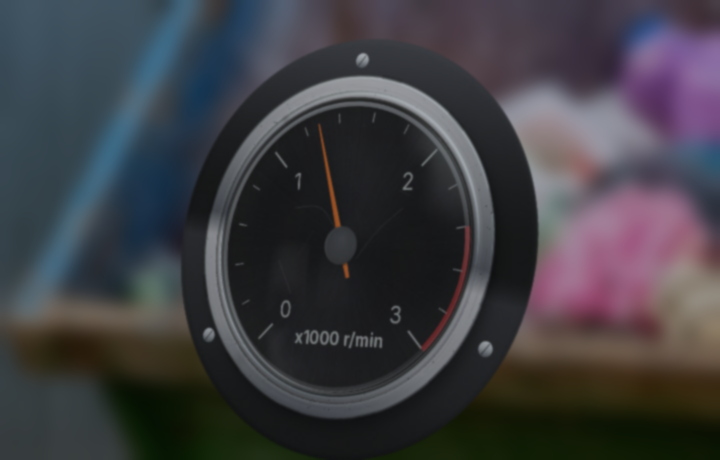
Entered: 1300 rpm
